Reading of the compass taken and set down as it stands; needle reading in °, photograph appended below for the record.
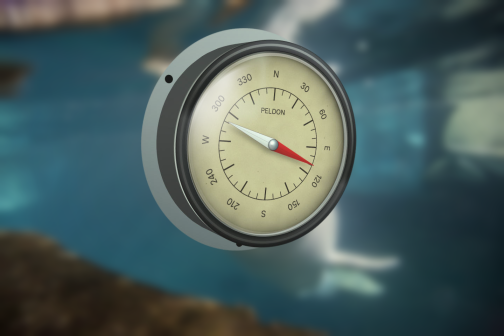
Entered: 110 °
